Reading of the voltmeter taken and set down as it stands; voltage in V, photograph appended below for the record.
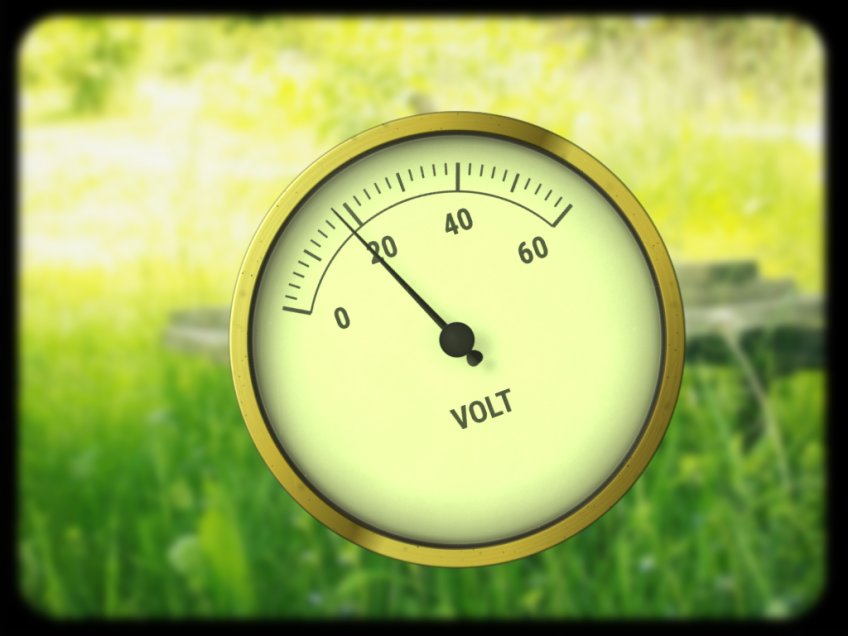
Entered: 18 V
